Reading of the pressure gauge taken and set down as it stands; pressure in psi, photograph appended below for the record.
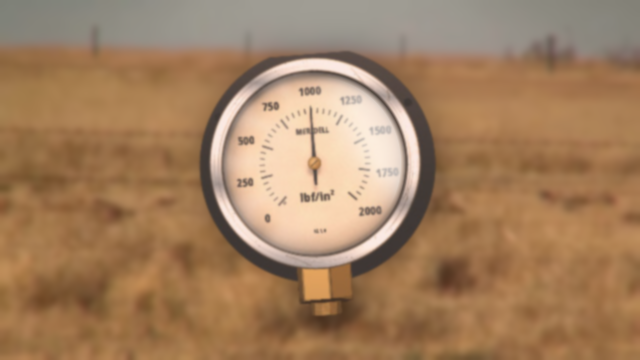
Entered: 1000 psi
